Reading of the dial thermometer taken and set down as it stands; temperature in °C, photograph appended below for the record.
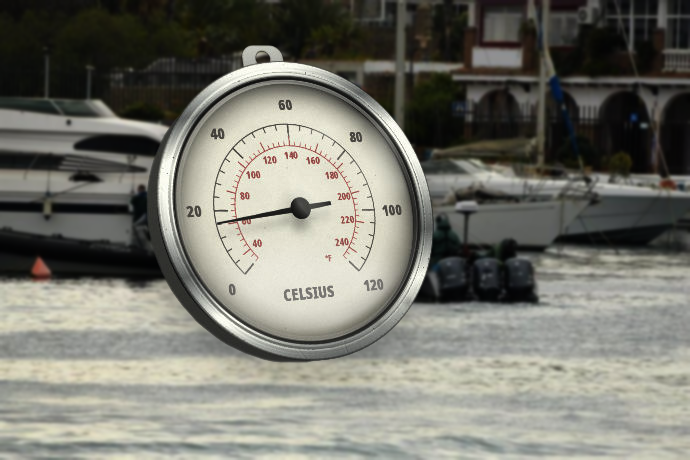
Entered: 16 °C
